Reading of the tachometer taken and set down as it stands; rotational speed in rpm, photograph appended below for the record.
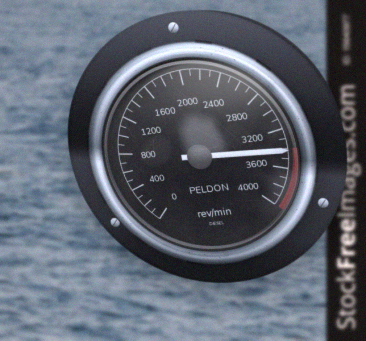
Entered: 3400 rpm
